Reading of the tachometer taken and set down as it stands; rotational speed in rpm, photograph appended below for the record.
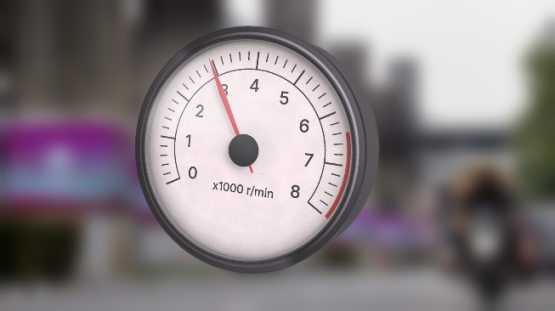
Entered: 3000 rpm
